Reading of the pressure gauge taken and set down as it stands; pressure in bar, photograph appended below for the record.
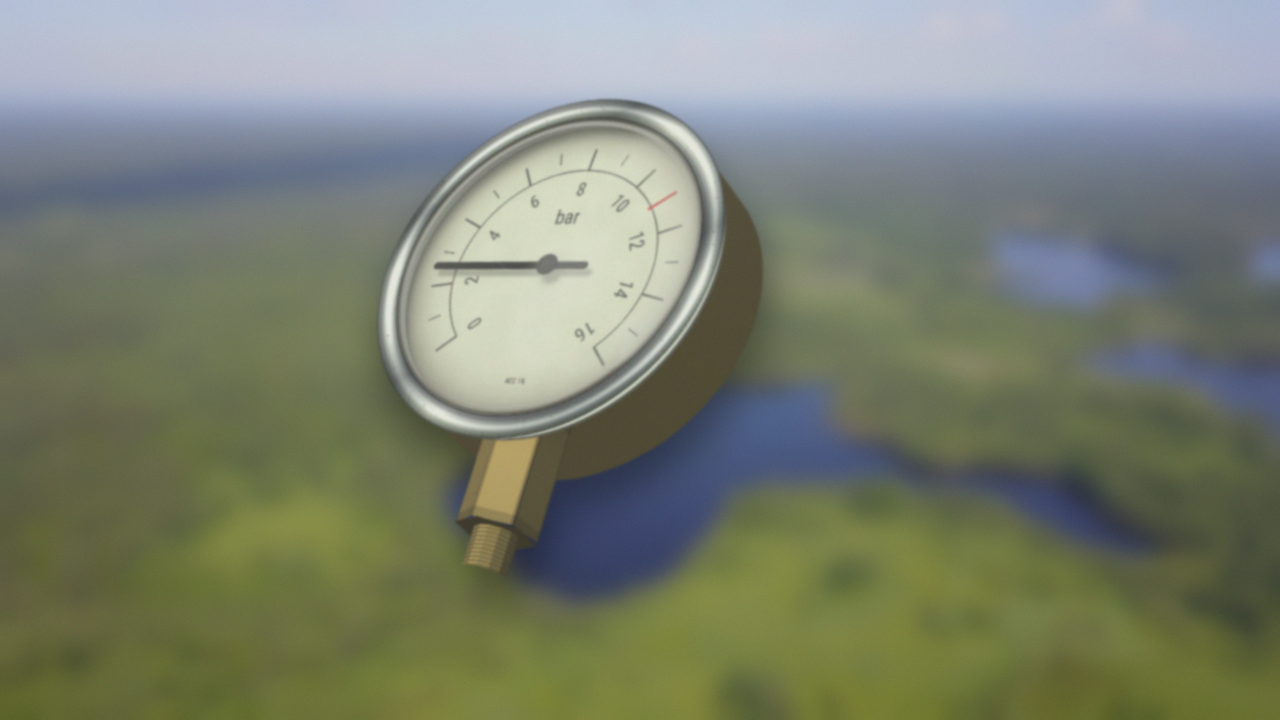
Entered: 2.5 bar
